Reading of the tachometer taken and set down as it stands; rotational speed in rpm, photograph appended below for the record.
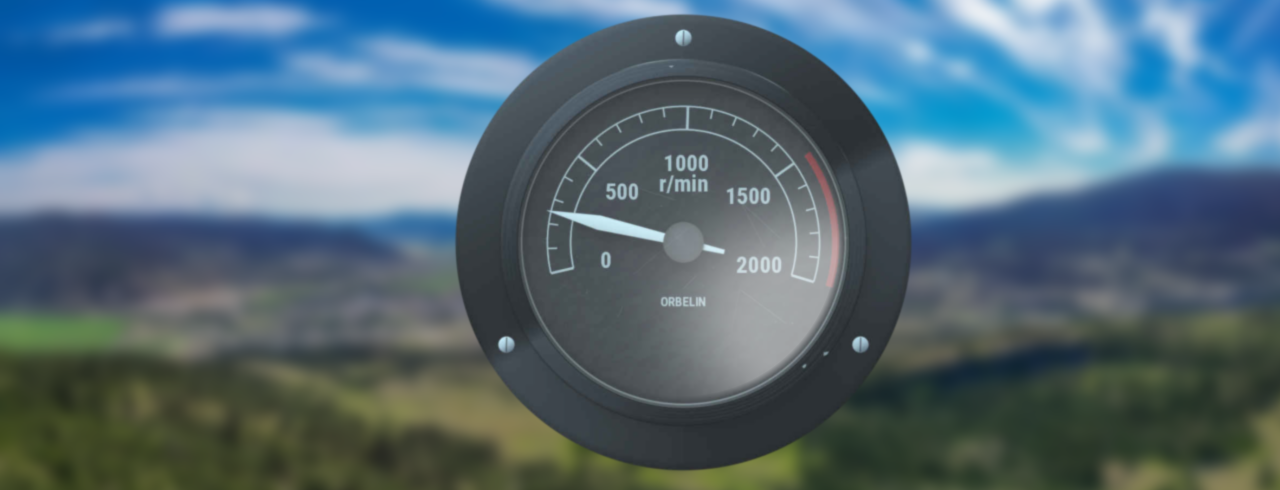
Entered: 250 rpm
